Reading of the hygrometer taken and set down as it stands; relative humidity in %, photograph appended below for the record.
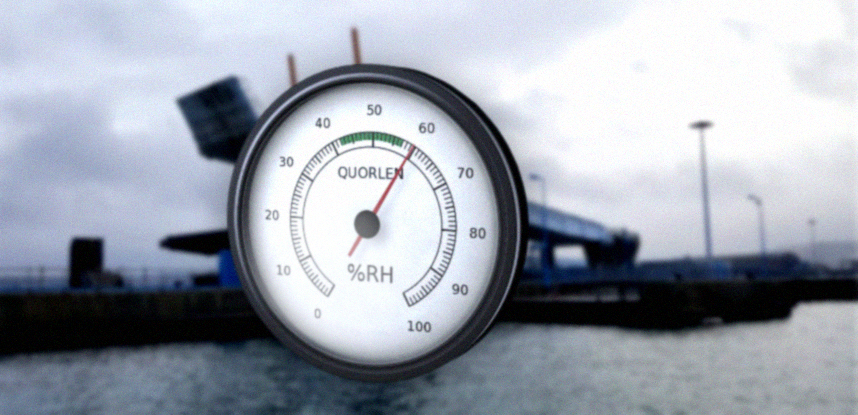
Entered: 60 %
